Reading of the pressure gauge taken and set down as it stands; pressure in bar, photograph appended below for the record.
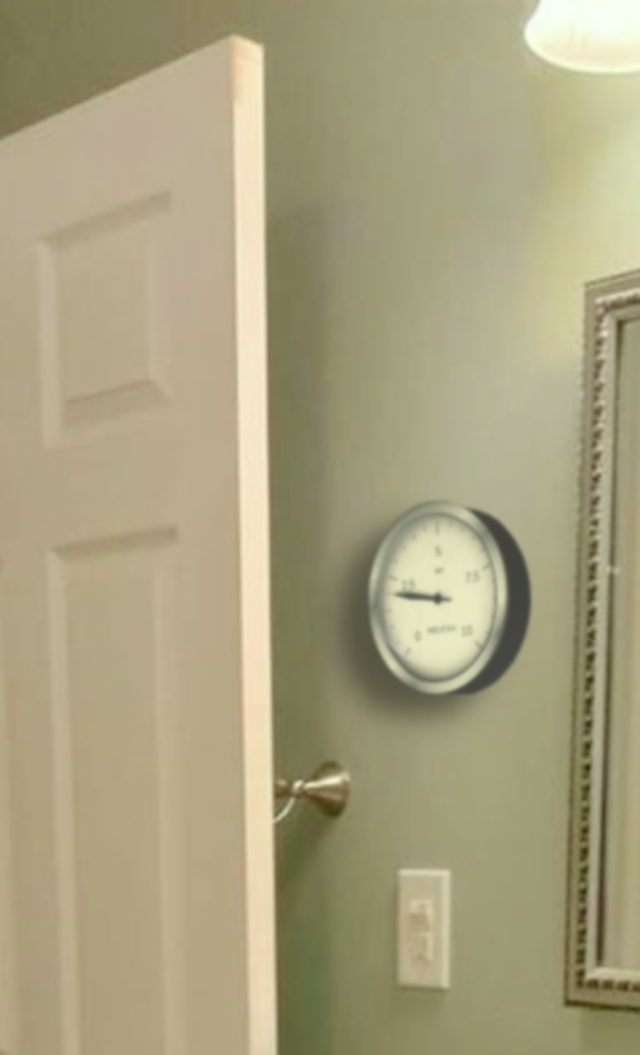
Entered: 2 bar
